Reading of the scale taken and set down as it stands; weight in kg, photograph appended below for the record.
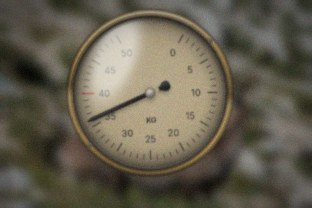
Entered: 36 kg
